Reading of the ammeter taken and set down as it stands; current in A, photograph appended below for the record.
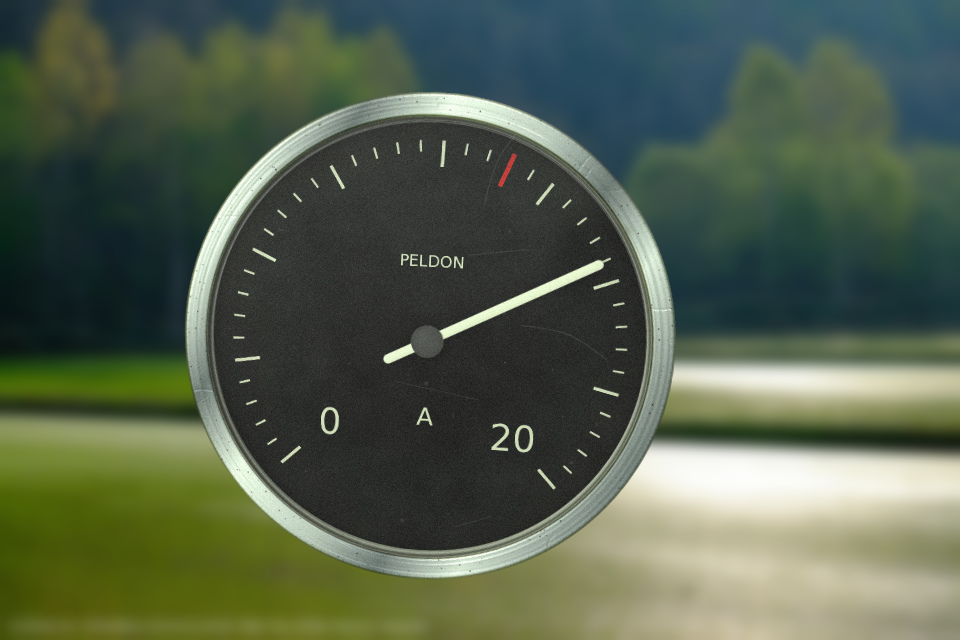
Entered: 14.5 A
